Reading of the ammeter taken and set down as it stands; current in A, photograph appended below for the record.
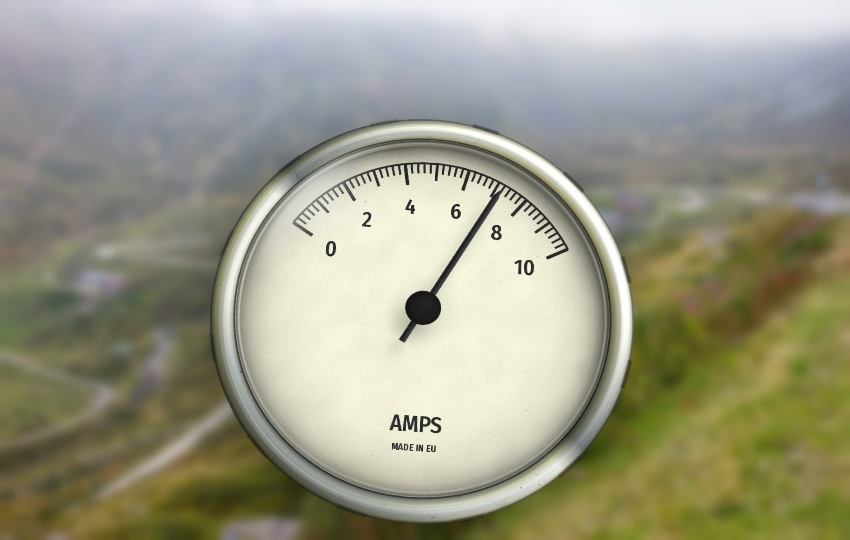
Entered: 7.2 A
